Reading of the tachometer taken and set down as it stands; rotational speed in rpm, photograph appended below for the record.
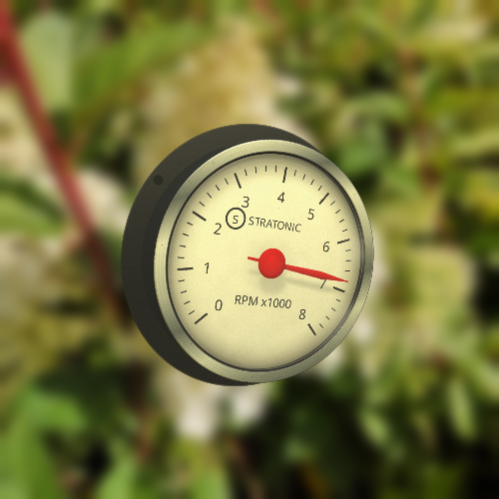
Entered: 6800 rpm
